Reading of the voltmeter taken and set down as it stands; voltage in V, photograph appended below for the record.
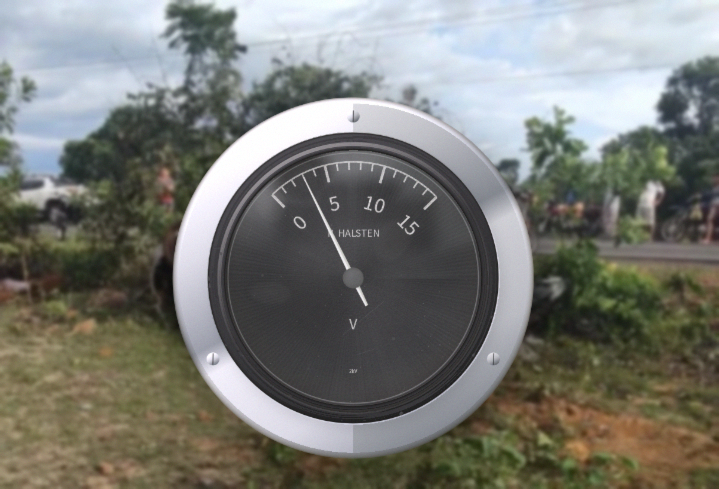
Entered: 3 V
